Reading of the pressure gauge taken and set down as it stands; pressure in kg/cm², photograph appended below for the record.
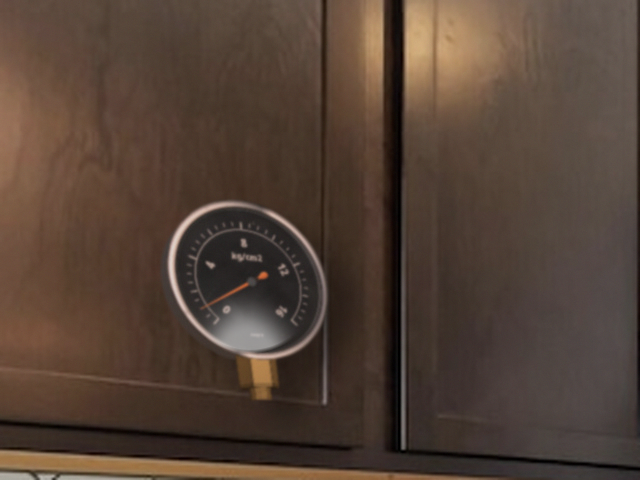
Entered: 1 kg/cm²
